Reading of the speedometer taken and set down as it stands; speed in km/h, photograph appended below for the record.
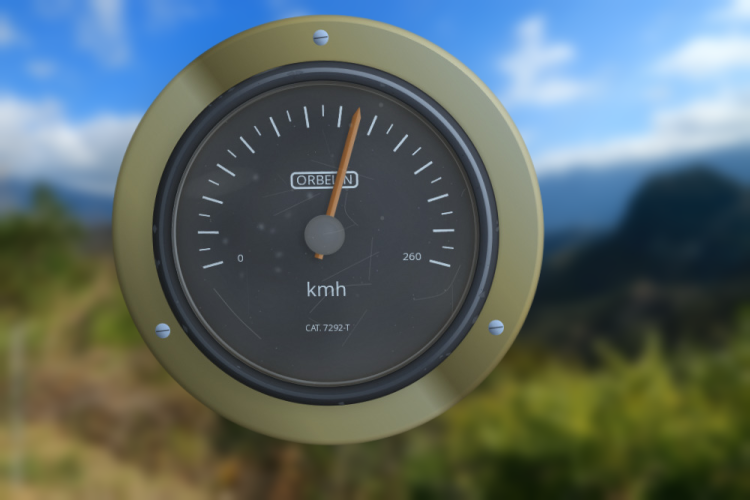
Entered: 150 km/h
